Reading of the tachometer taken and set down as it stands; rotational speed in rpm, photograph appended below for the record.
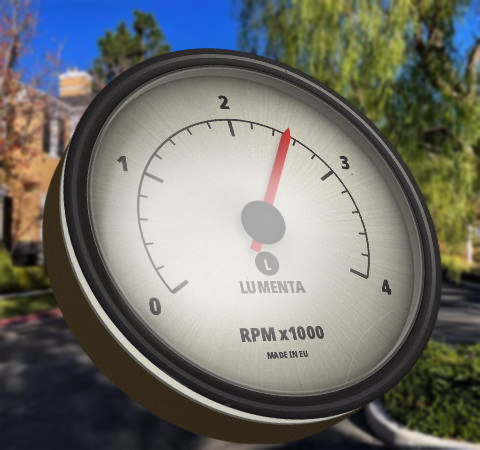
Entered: 2500 rpm
